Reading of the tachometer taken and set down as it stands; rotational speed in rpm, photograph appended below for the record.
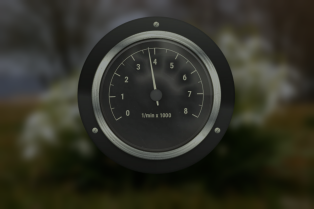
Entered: 3750 rpm
